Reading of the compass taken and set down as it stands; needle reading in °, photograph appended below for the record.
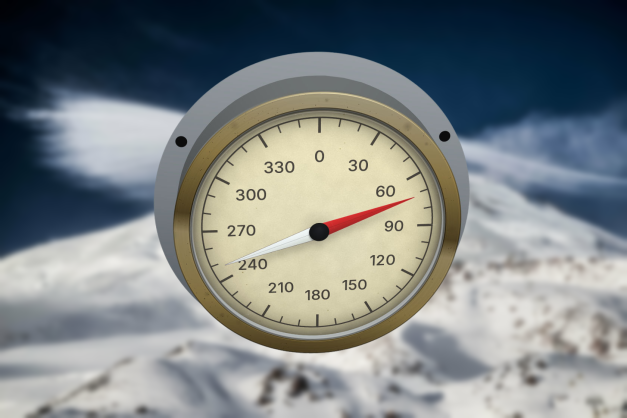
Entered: 70 °
